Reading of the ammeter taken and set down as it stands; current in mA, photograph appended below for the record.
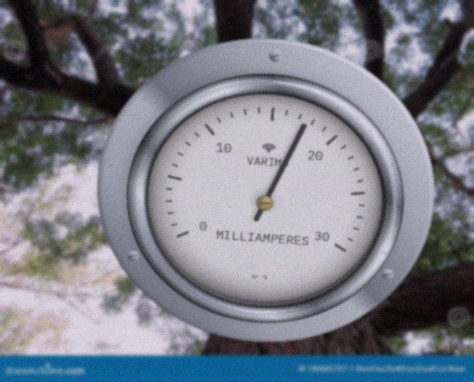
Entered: 17.5 mA
